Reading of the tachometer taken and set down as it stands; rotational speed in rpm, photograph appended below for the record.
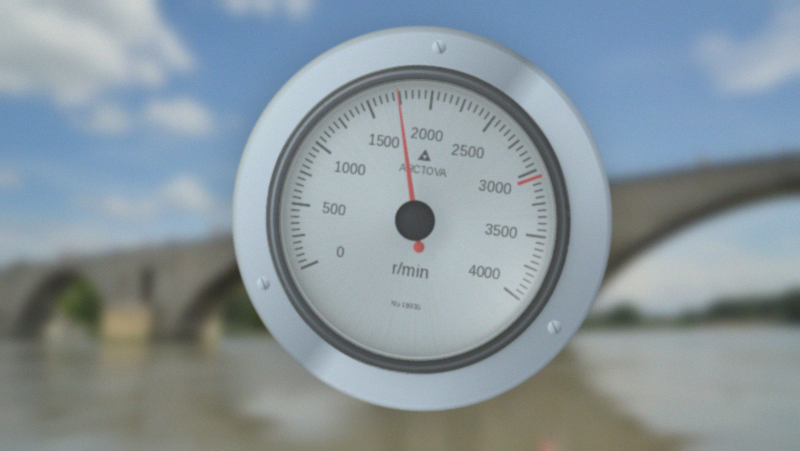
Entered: 1750 rpm
